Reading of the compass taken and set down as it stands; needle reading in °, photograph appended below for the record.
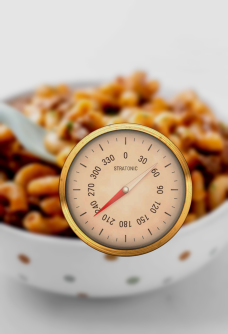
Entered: 230 °
